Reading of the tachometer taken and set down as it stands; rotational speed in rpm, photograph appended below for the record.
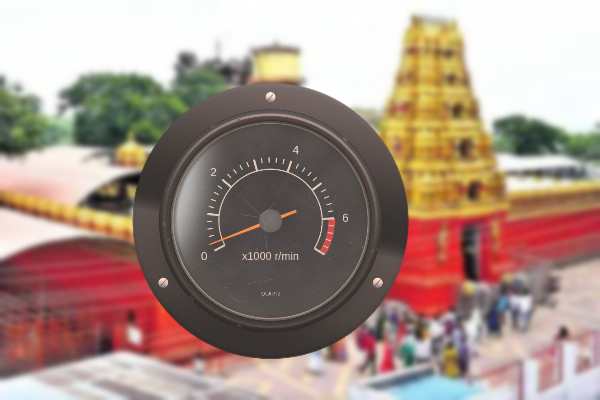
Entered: 200 rpm
